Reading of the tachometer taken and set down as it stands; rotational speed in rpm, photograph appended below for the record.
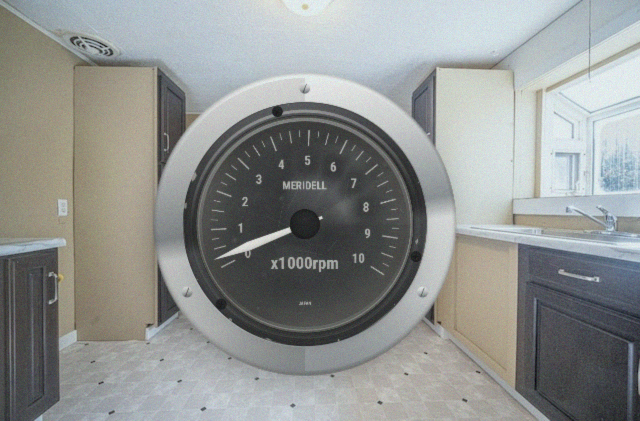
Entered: 250 rpm
